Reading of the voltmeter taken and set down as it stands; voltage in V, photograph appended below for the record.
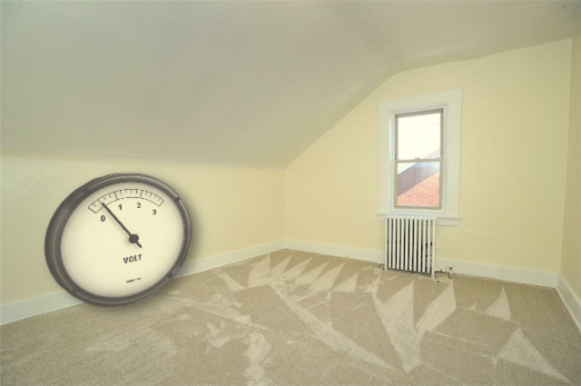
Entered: 0.4 V
